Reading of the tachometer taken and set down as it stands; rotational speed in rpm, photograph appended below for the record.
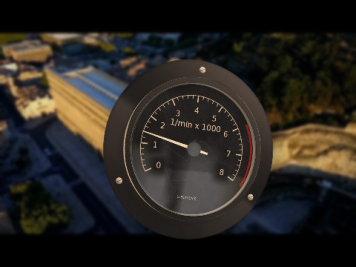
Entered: 1400 rpm
